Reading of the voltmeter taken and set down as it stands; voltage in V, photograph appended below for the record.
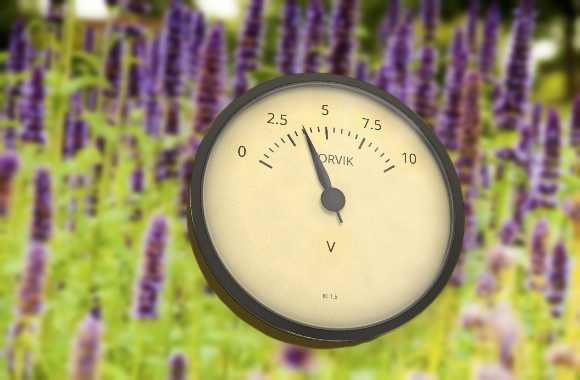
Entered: 3.5 V
